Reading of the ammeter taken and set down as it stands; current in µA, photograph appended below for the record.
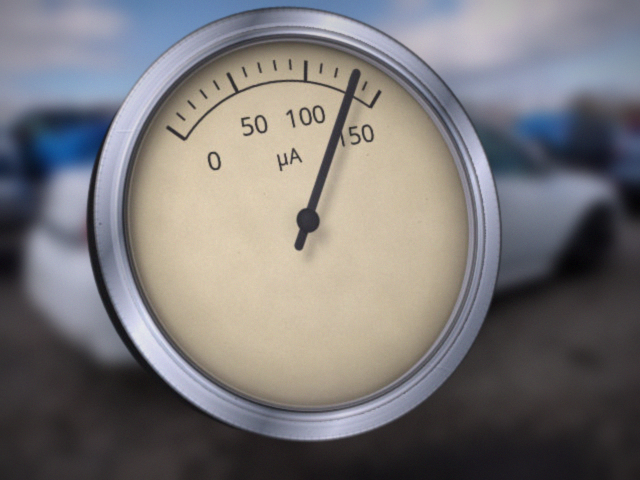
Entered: 130 µA
